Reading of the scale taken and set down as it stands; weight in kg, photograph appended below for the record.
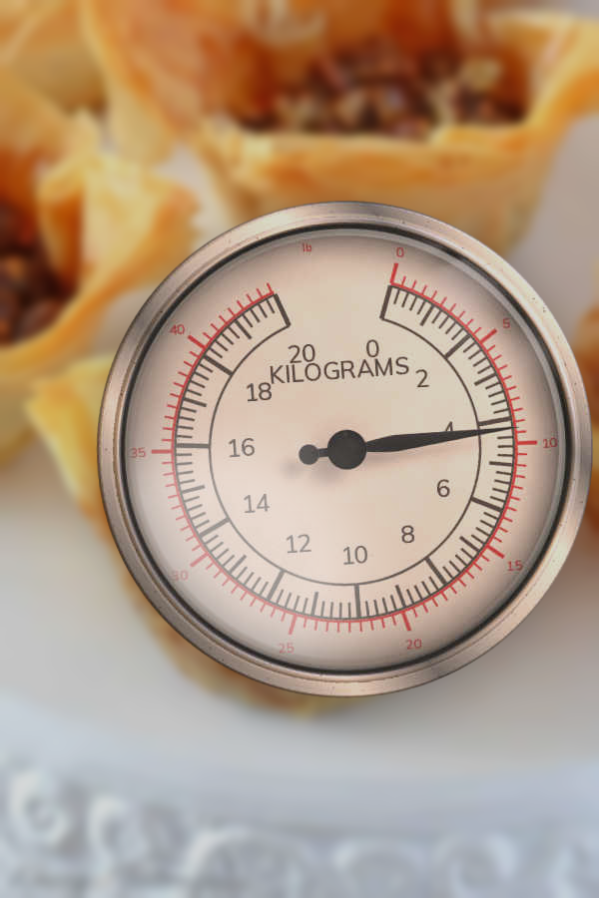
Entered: 4.2 kg
